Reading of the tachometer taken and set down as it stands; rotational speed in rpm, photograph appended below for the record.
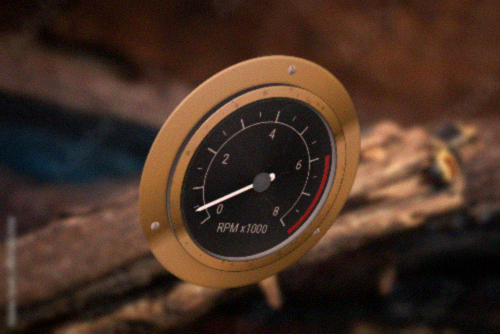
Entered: 500 rpm
